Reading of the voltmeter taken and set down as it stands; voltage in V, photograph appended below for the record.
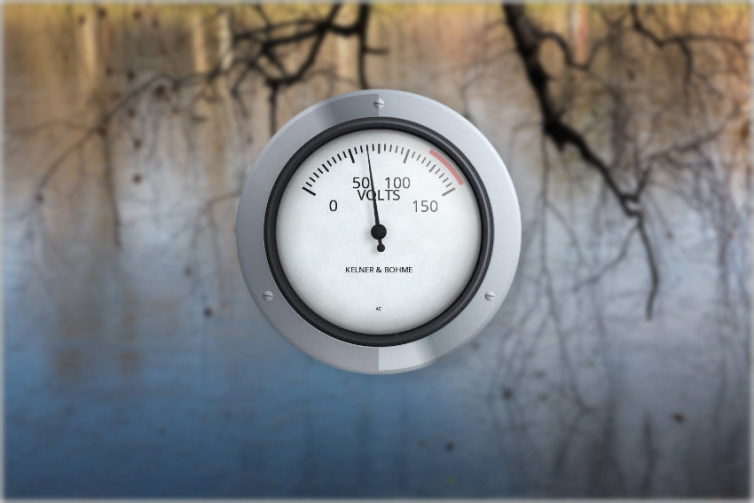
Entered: 65 V
